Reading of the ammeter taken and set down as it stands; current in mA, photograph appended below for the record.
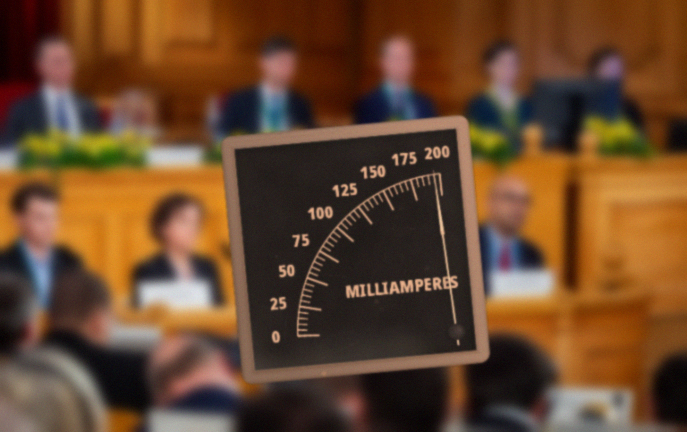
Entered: 195 mA
